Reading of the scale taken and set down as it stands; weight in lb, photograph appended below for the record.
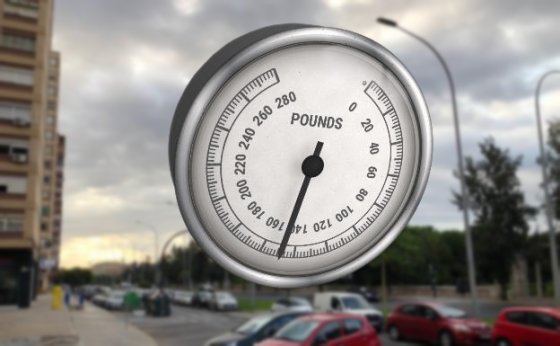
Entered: 150 lb
